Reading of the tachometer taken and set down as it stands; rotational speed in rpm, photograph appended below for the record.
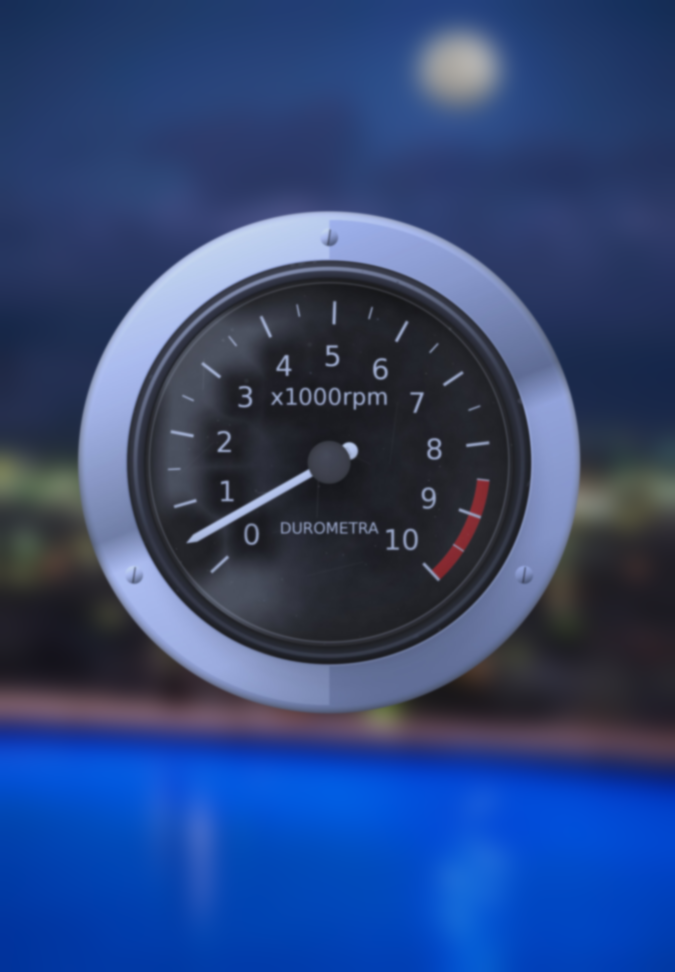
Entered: 500 rpm
